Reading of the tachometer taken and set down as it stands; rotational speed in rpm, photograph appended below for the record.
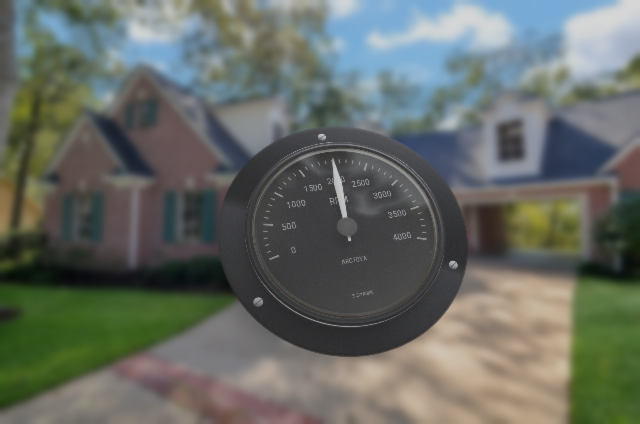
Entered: 2000 rpm
